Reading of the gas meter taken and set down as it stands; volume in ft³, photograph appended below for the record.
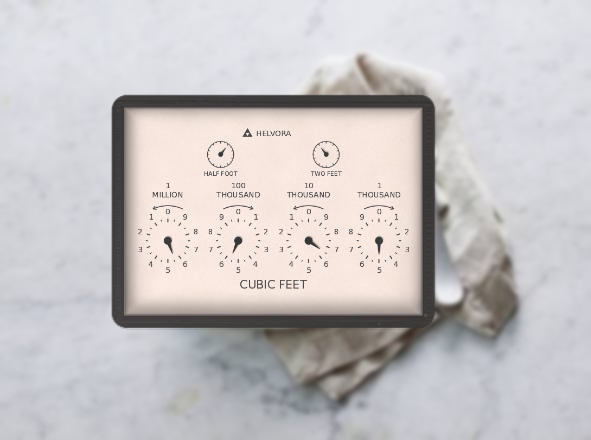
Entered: 556500 ft³
